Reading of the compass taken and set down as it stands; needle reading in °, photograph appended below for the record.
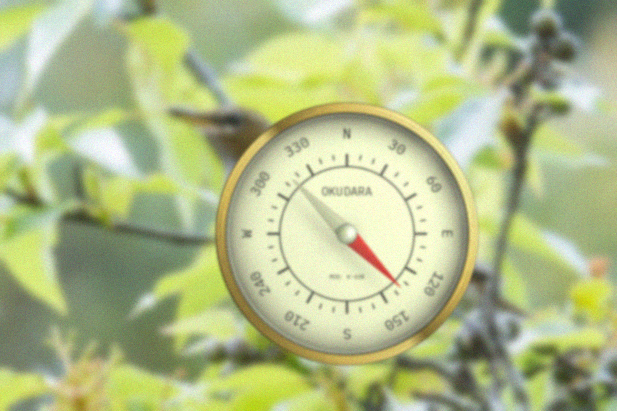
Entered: 135 °
